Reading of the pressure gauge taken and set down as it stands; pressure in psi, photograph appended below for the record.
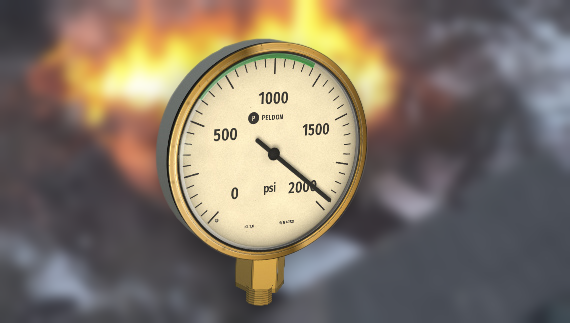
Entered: 1950 psi
